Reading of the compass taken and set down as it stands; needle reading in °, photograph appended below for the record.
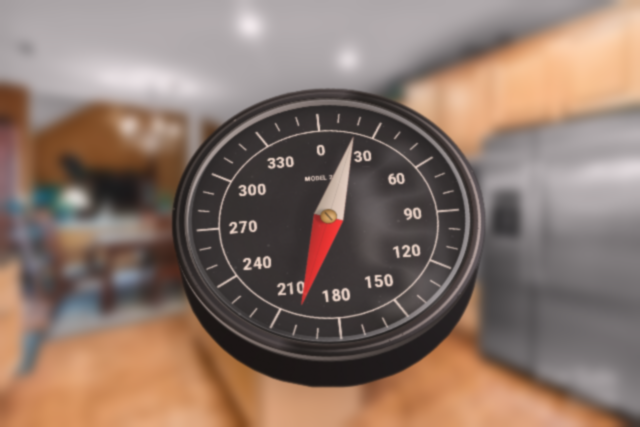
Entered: 200 °
